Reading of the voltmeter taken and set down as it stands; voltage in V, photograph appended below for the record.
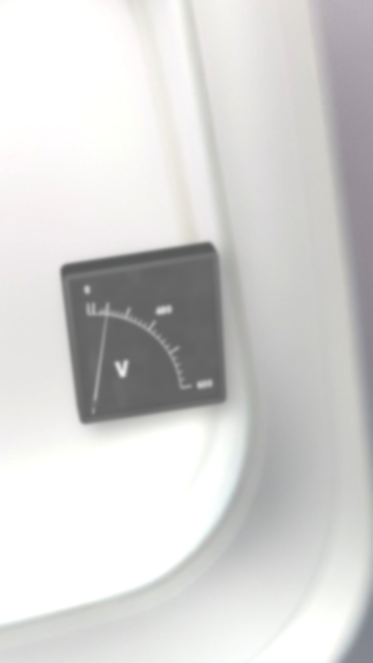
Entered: 200 V
